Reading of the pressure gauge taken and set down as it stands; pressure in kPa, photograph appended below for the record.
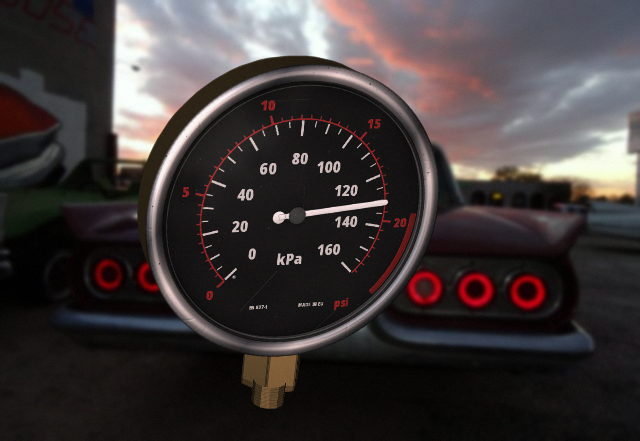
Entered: 130 kPa
